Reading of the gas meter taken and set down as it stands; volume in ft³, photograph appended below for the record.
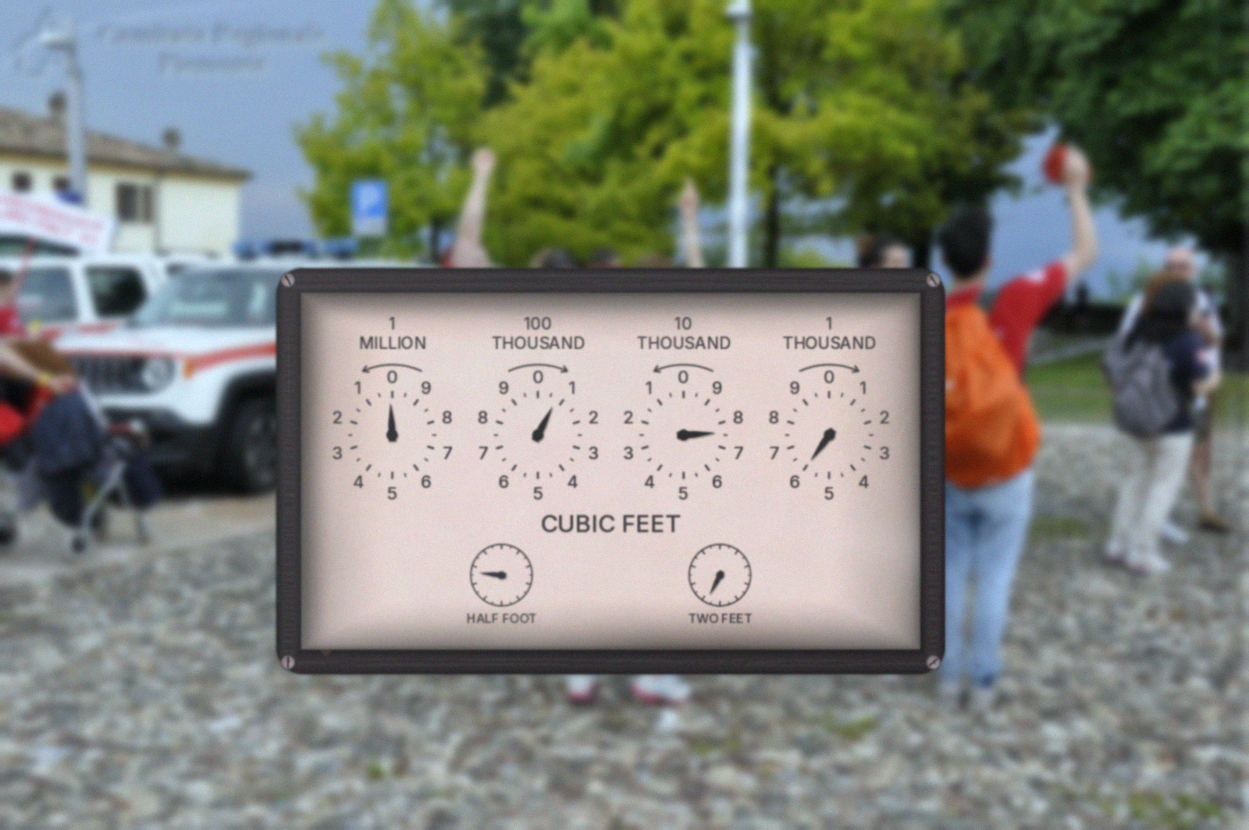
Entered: 7600 ft³
